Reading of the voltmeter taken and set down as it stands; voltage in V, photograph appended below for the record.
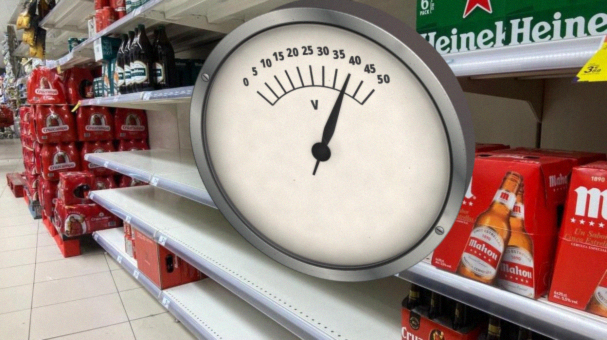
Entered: 40 V
